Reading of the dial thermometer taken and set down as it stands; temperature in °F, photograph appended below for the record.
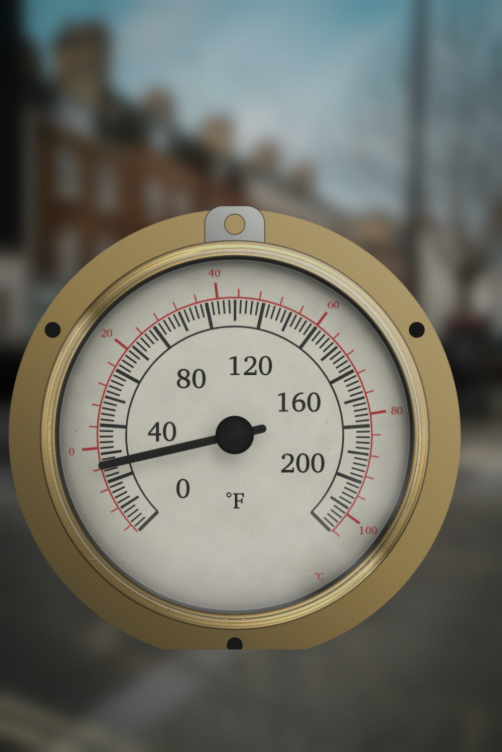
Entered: 26 °F
